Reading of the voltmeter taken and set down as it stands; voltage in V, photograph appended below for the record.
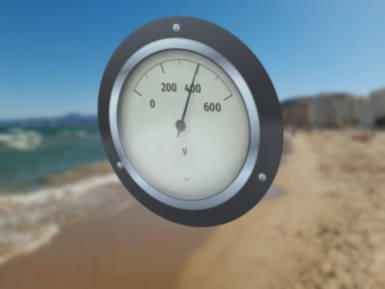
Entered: 400 V
